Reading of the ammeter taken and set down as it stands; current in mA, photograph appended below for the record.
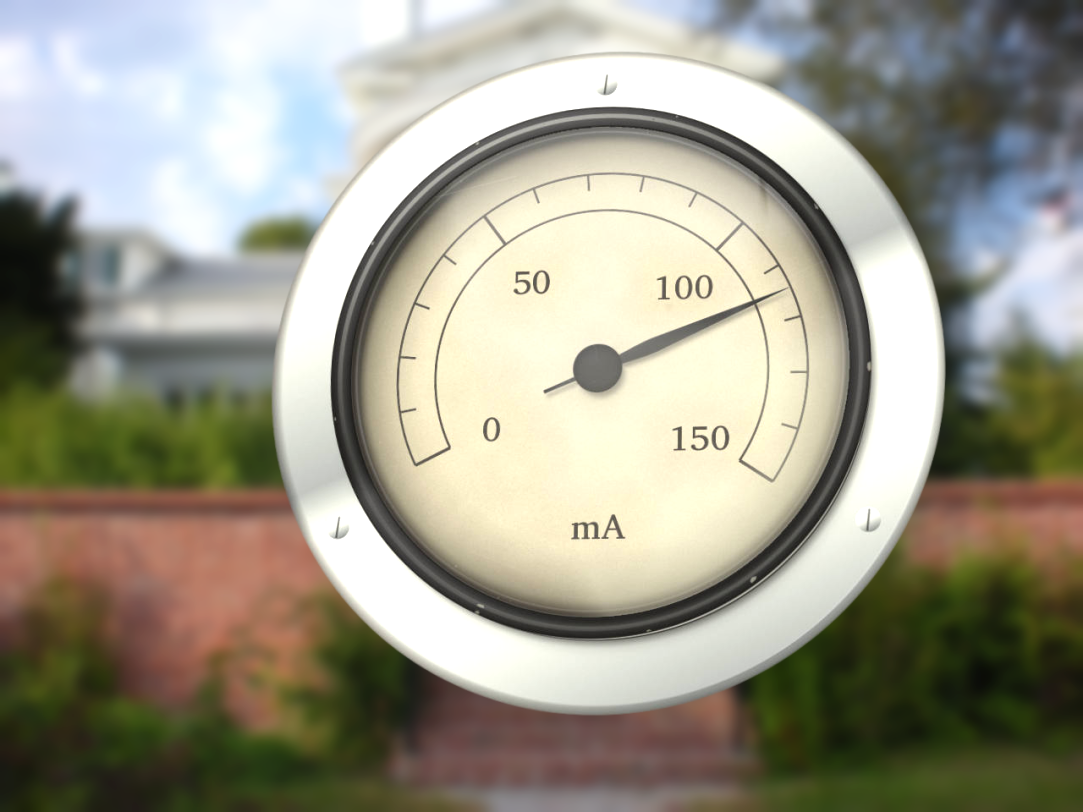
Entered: 115 mA
